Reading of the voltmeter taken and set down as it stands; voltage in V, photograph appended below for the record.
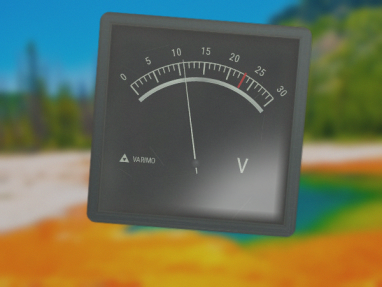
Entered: 11 V
